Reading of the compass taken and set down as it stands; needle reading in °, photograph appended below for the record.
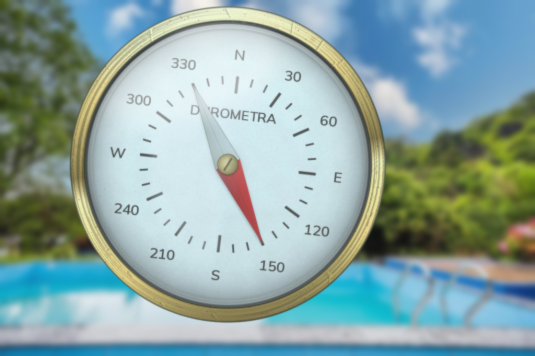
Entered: 150 °
